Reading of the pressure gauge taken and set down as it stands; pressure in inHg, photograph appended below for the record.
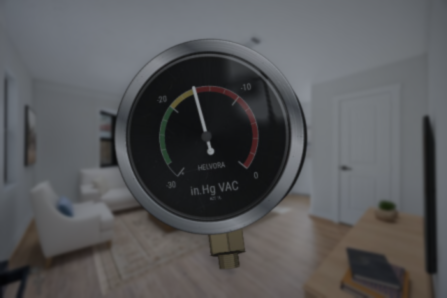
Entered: -16 inHg
